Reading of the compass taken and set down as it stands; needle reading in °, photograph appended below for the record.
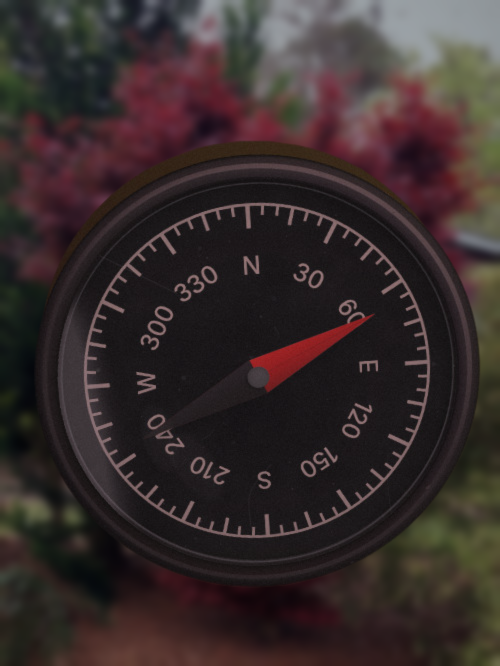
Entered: 65 °
